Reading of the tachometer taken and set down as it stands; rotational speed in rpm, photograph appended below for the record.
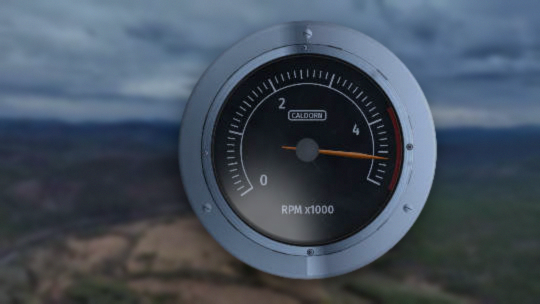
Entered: 4600 rpm
